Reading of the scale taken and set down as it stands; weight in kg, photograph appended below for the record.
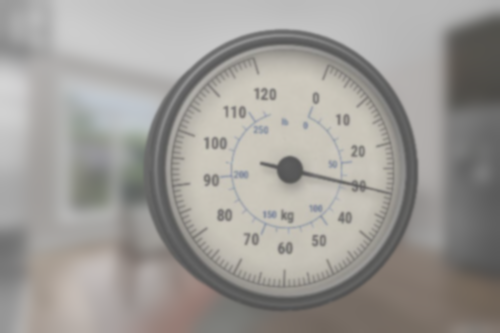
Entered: 30 kg
